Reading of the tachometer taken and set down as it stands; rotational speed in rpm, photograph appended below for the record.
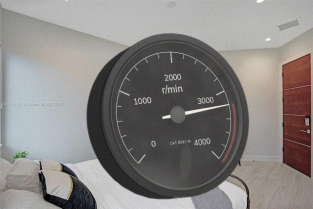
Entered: 3200 rpm
